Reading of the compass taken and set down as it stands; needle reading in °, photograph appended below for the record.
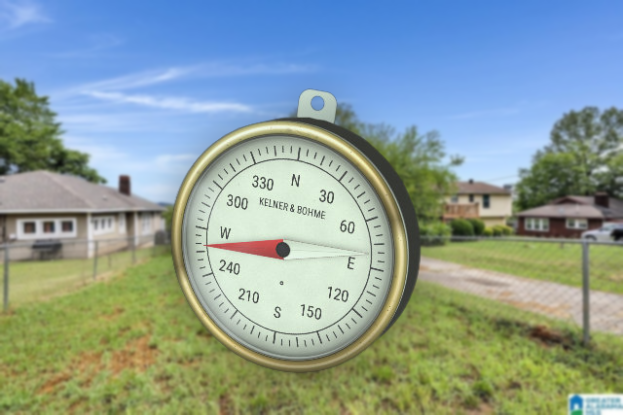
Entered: 260 °
